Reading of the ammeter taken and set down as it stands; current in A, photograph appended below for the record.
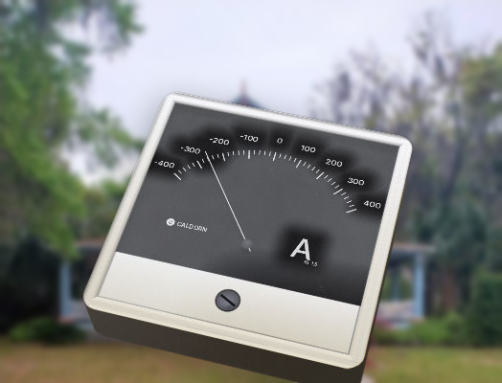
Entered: -260 A
